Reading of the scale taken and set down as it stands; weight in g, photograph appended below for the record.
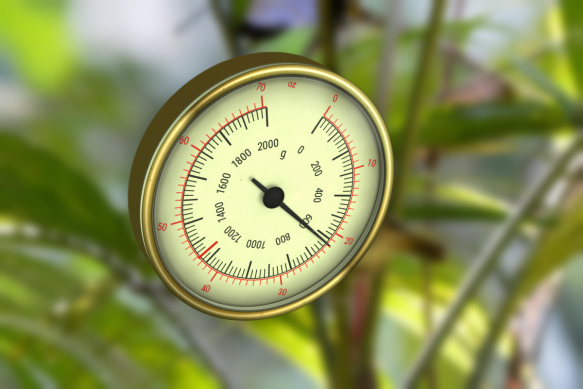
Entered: 620 g
